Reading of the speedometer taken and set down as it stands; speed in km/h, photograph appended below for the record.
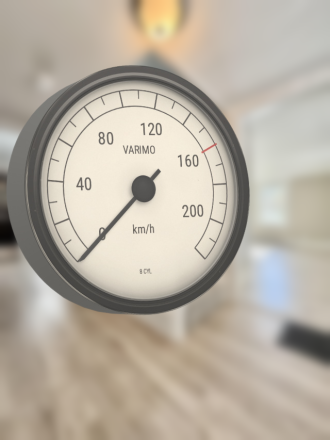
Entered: 0 km/h
